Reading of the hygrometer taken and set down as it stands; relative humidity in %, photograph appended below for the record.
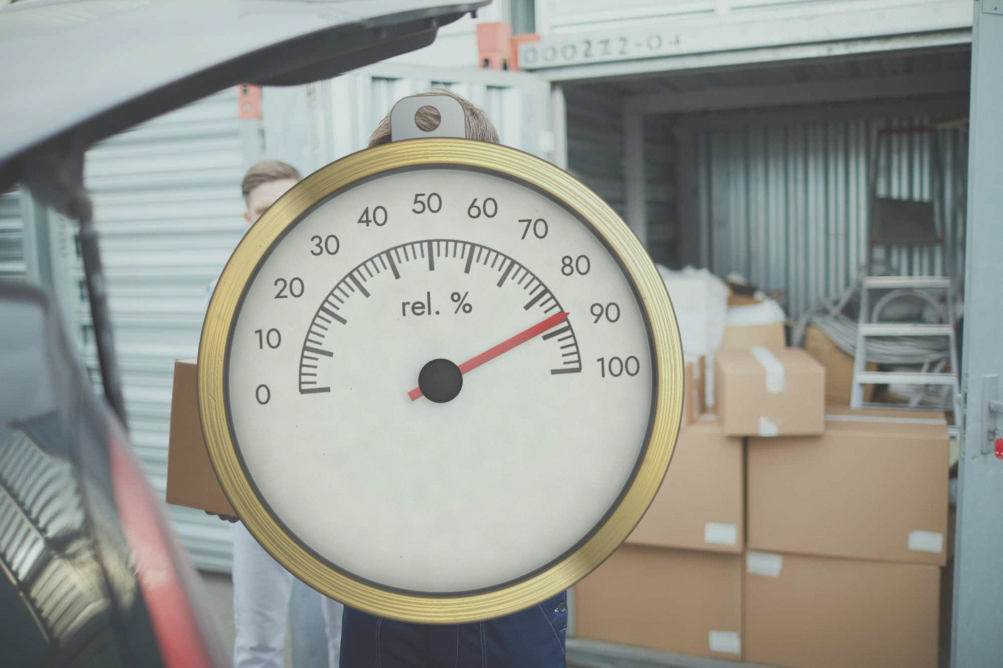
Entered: 87 %
